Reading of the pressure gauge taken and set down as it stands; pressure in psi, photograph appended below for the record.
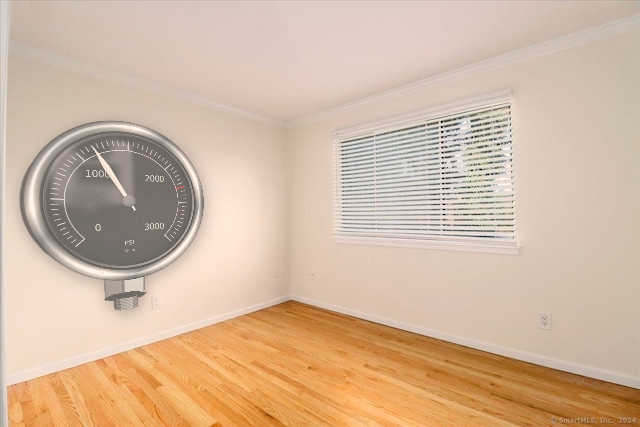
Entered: 1150 psi
